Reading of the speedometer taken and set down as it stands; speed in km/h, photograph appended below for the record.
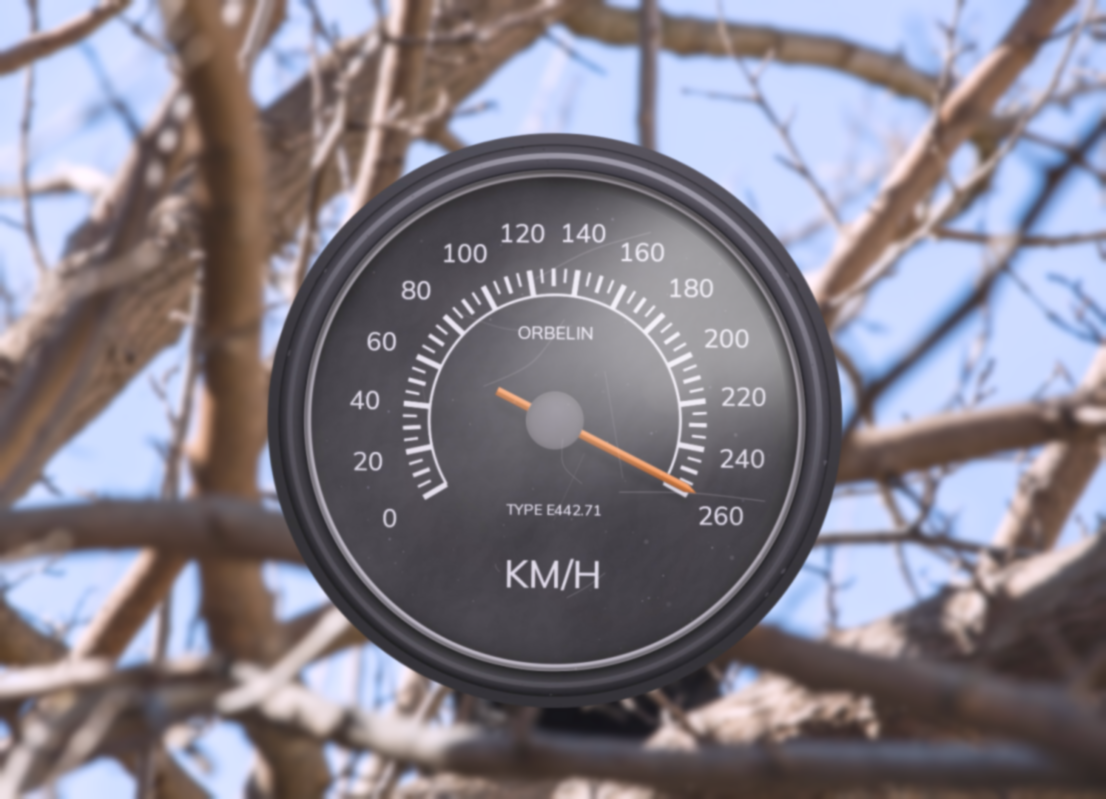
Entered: 257.5 km/h
